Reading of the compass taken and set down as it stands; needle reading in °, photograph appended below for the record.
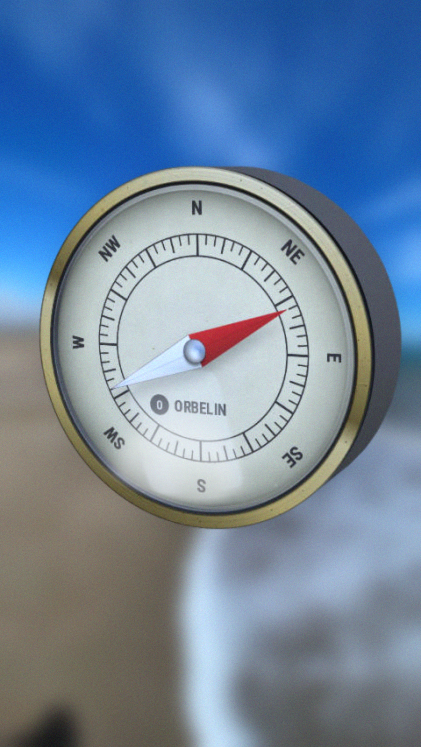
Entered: 65 °
